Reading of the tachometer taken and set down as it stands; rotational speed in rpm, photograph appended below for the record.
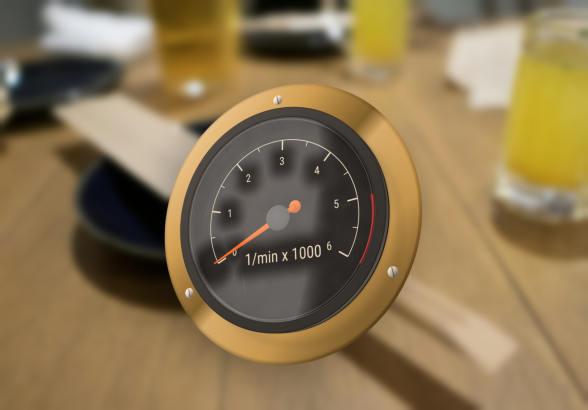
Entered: 0 rpm
